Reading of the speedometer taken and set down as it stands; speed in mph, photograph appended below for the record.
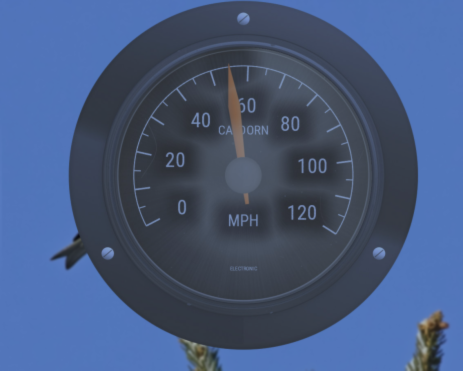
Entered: 55 mph
